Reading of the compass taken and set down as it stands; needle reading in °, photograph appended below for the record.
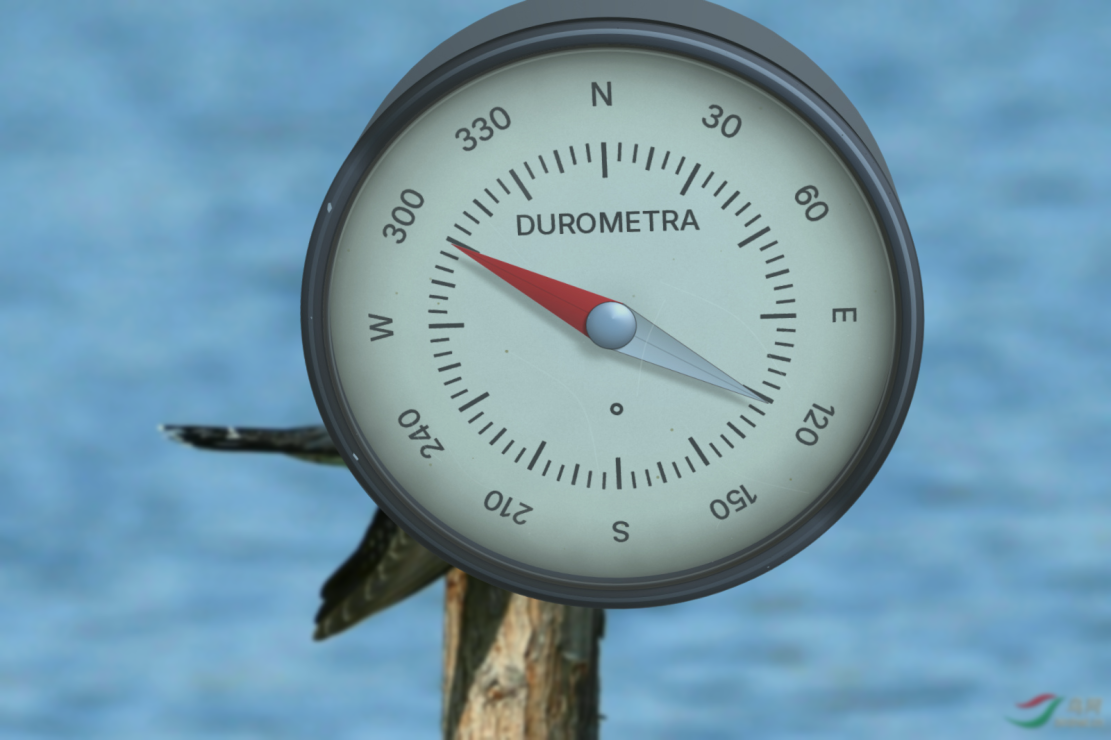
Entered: 300 °
